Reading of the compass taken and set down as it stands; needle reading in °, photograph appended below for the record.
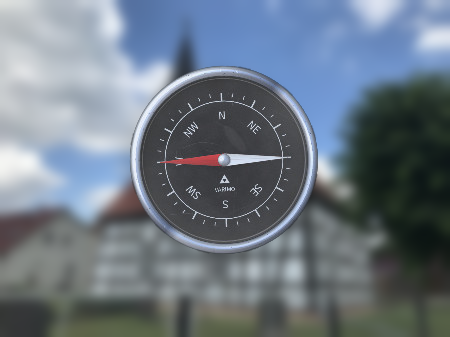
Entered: 270 °
